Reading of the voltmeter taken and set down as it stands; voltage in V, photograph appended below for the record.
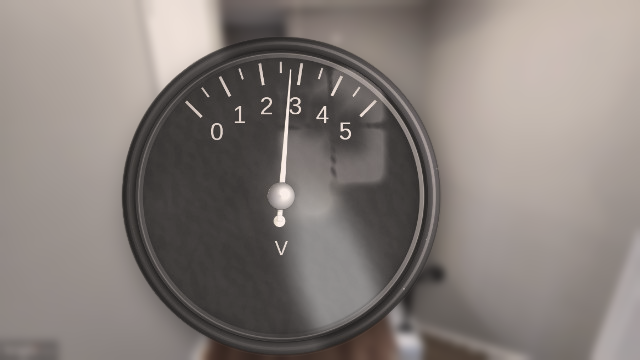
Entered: 2.75 V
